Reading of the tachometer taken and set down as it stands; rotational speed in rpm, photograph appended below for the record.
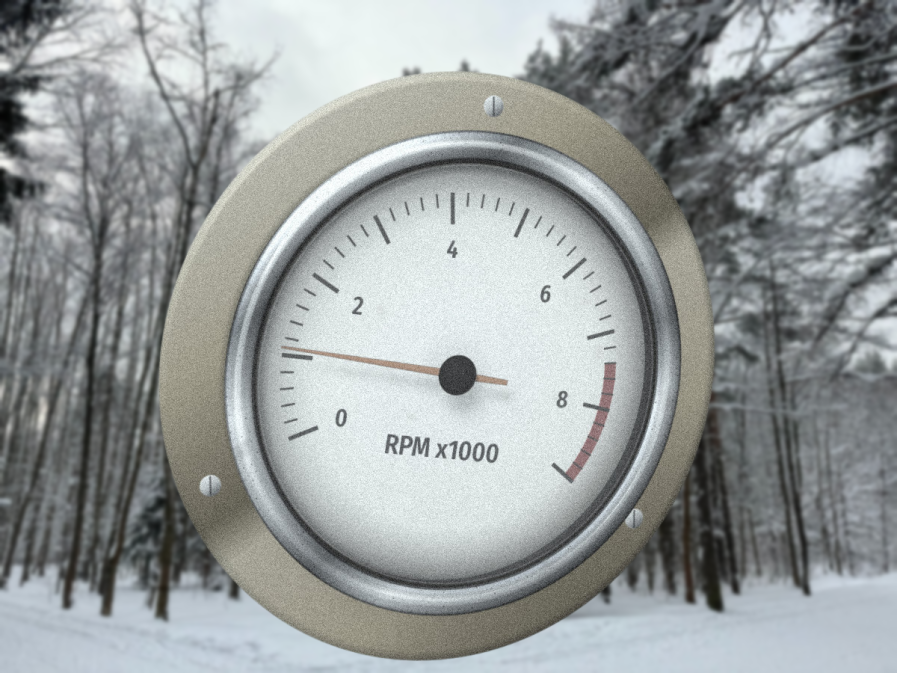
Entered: 1100 rpm
